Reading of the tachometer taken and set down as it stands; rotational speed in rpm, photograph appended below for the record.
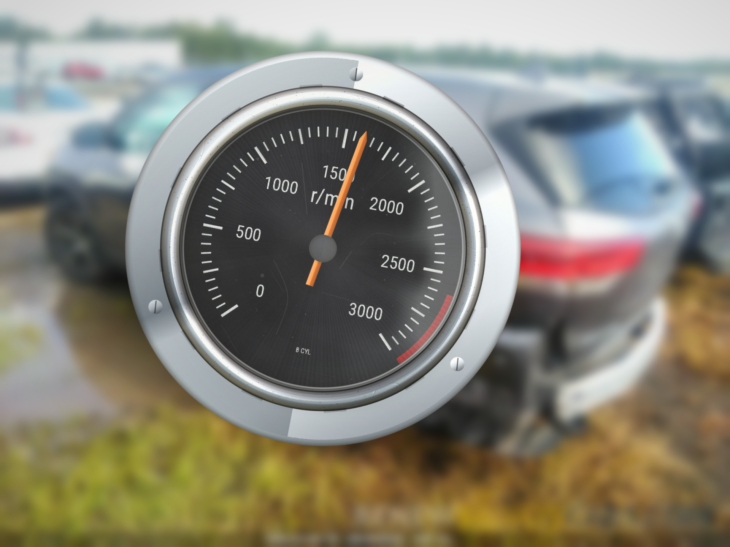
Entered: 1600 rpm
